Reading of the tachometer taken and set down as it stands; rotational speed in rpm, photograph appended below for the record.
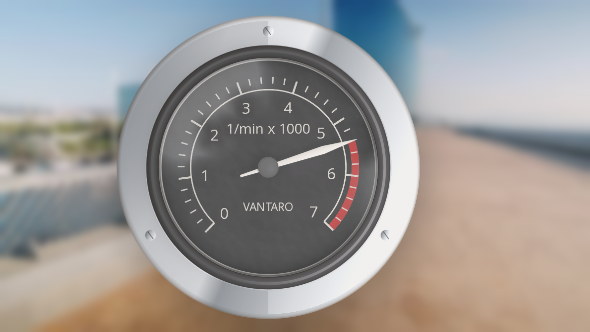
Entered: 5400 rpm
